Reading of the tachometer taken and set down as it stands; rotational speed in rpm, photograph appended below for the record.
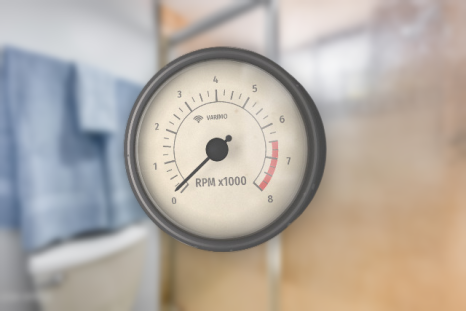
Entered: 125 rpm
